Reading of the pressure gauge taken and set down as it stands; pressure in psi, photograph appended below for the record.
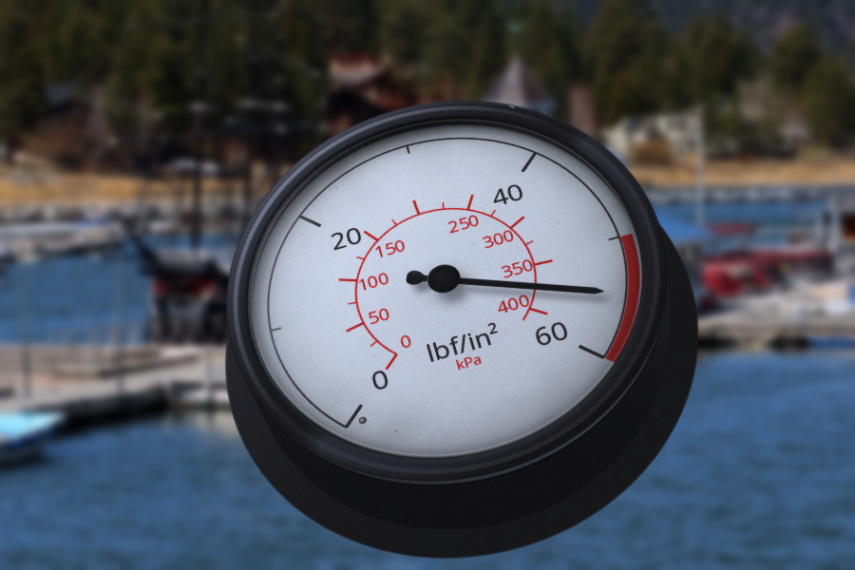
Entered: 55 psi
